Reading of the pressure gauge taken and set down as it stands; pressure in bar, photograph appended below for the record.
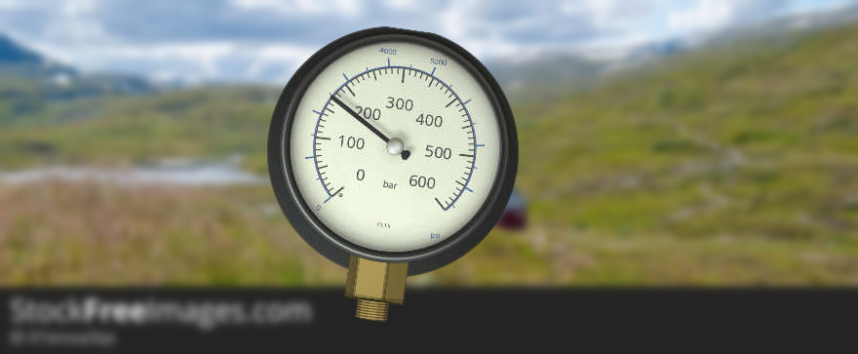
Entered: 170 bar
